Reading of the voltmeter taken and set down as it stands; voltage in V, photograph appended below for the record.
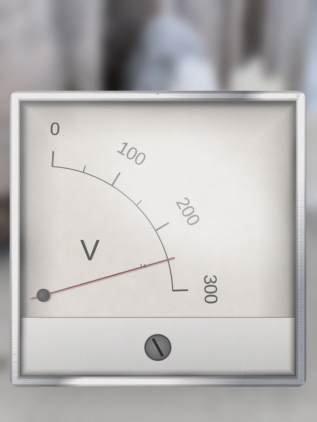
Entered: 250 V
